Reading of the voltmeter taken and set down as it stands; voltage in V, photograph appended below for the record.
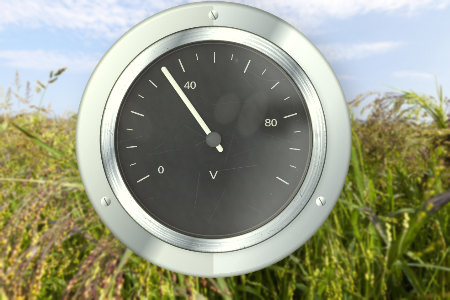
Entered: 35 V
